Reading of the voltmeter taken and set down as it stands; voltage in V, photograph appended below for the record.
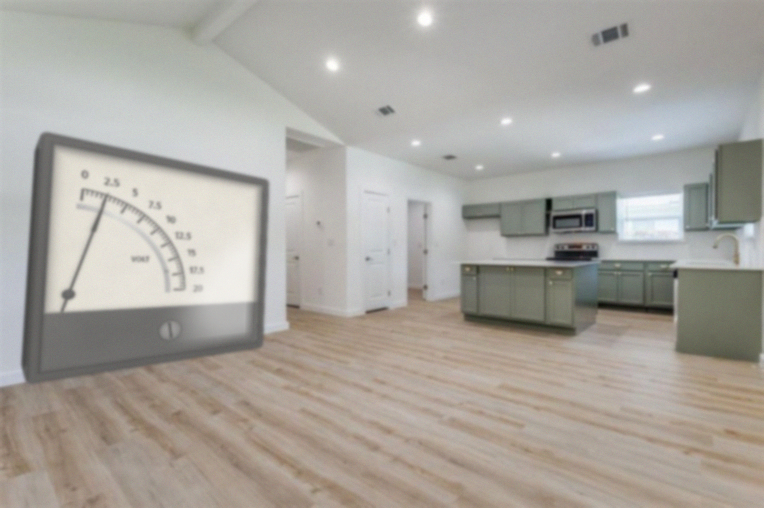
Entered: 2.5 V
